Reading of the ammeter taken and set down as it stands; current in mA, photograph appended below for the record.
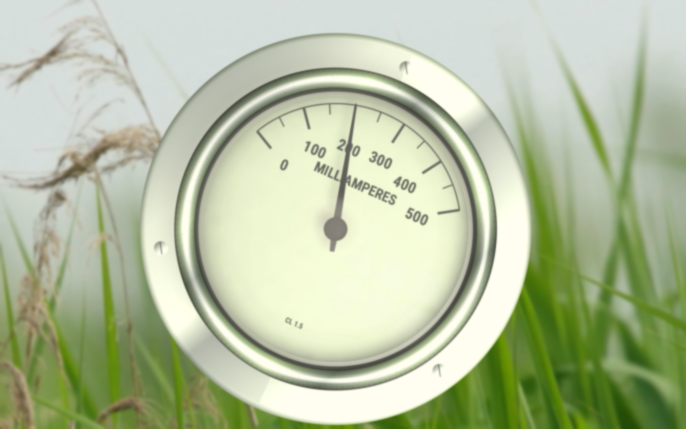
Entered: 200 mA
